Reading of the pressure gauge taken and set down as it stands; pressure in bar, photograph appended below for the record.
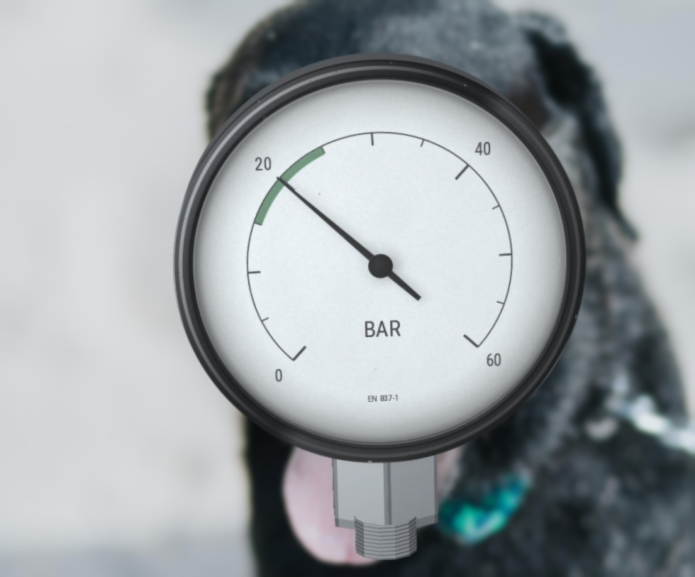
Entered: 20 bar
